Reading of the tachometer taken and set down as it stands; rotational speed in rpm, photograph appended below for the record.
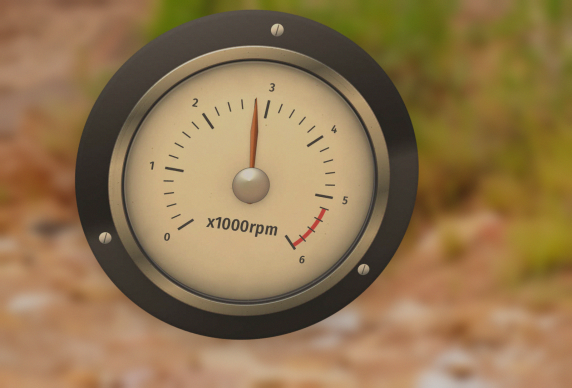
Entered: 2800 rpm
